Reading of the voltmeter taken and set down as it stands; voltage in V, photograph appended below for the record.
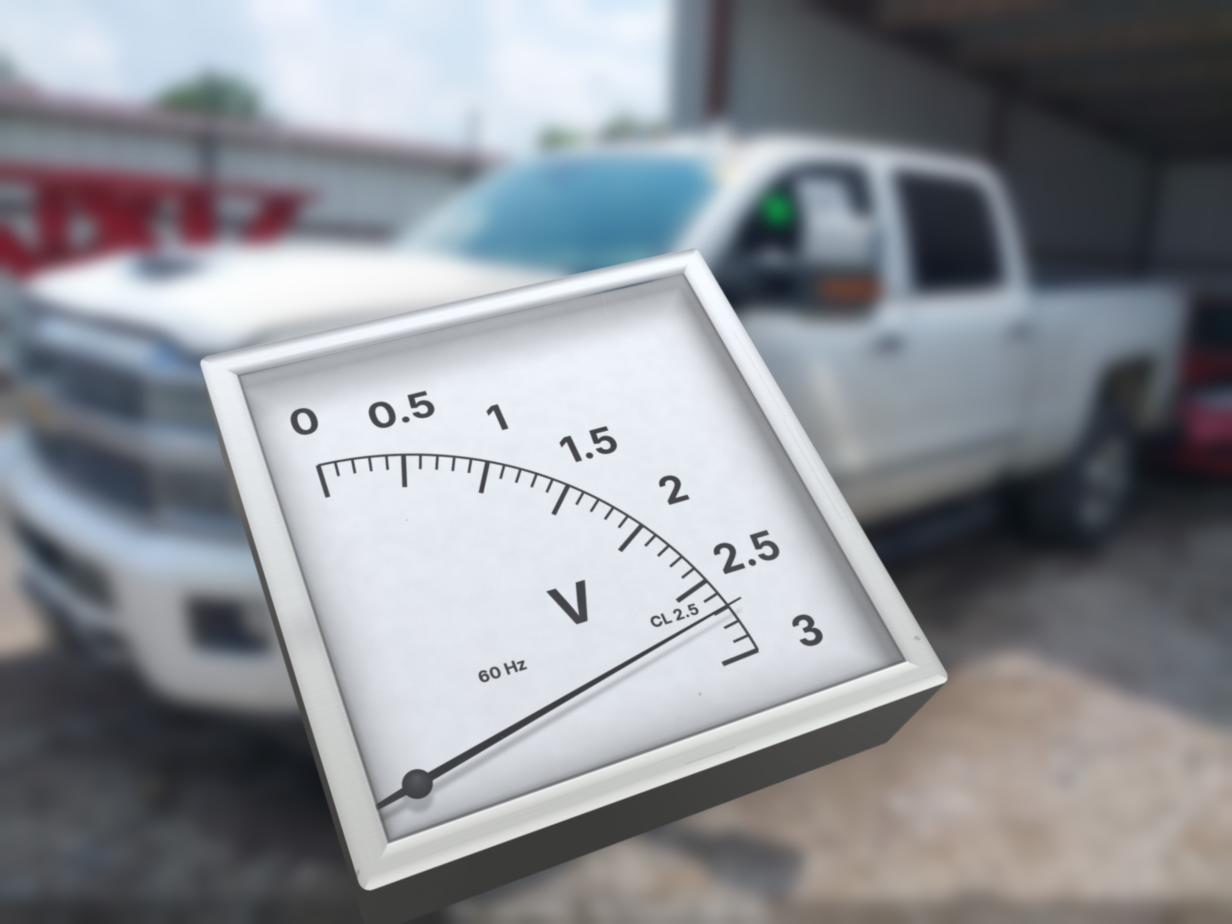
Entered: 2.7 V
